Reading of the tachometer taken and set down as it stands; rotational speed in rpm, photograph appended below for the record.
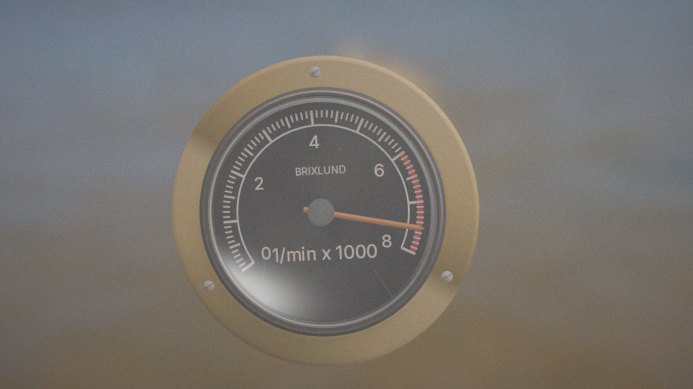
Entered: 7500 rpm
